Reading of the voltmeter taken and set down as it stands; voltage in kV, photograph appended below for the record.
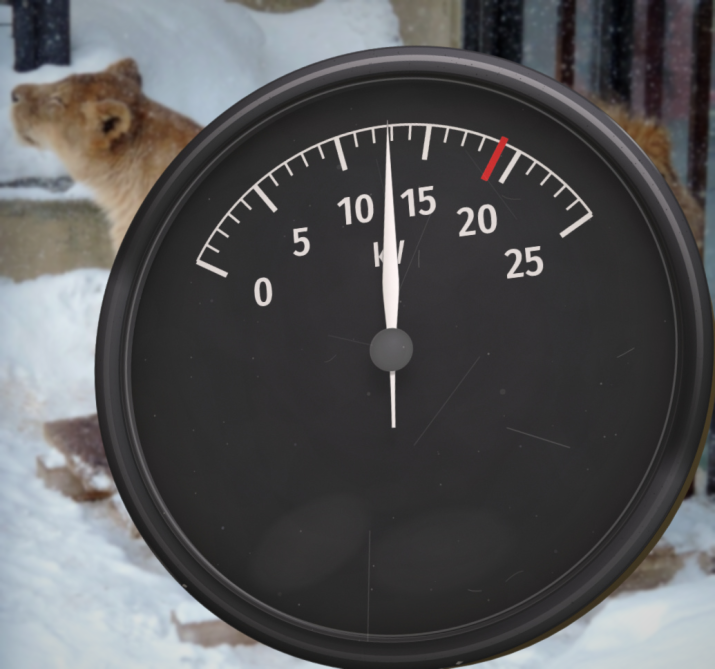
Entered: 13 kV
